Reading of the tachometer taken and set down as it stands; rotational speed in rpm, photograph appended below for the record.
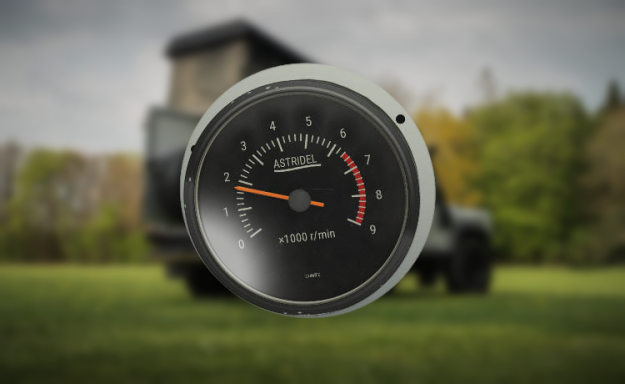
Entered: 1800 rpm
